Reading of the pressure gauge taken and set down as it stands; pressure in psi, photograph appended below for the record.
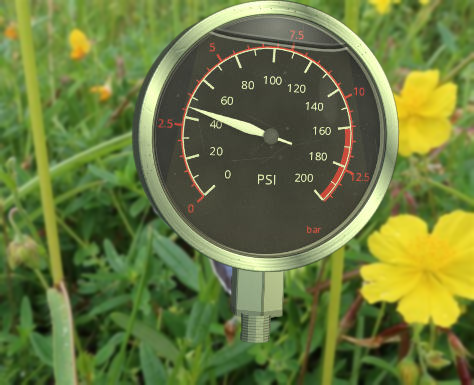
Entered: 45 psi
